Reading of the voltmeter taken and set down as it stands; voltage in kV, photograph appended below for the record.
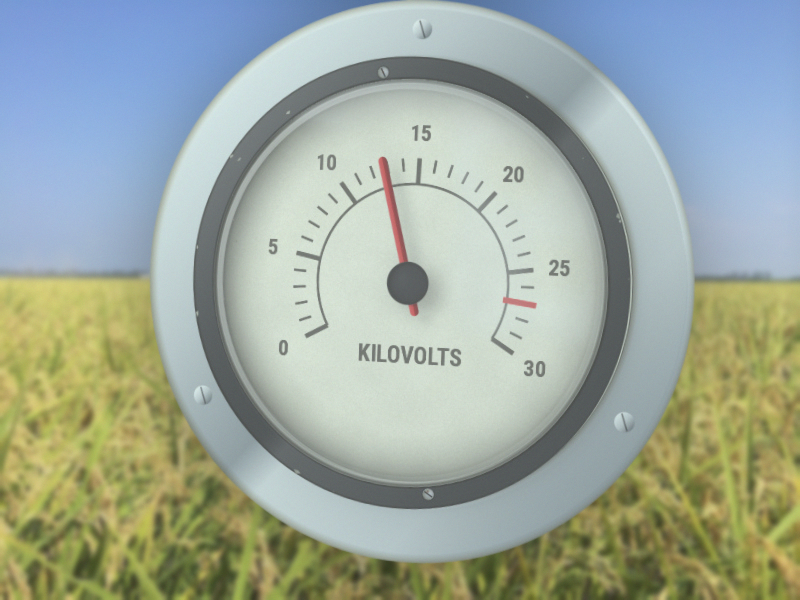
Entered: 13 kV
